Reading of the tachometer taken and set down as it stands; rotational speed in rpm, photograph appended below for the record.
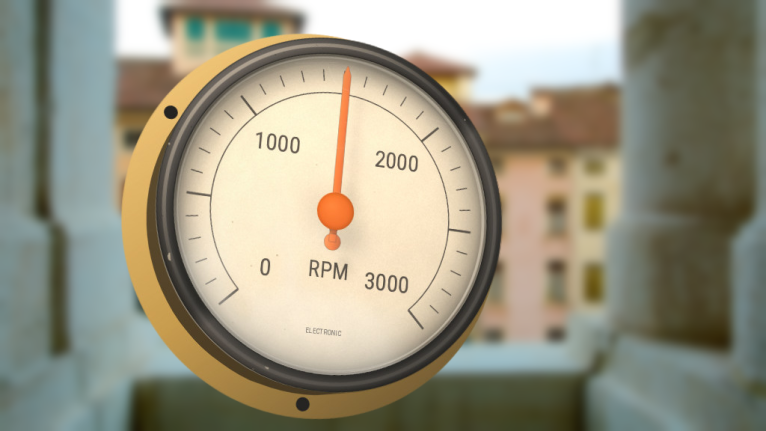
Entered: 1500 rpm
